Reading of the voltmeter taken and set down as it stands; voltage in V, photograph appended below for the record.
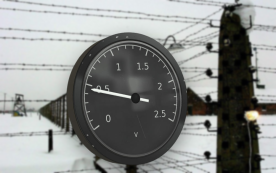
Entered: 0.45 V
